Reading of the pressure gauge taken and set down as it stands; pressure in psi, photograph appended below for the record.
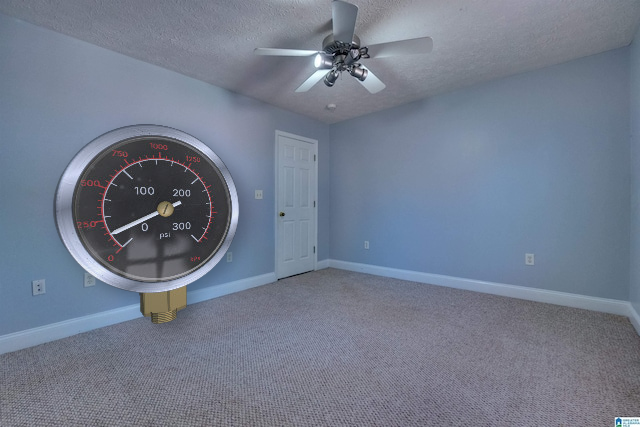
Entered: 20 psi
